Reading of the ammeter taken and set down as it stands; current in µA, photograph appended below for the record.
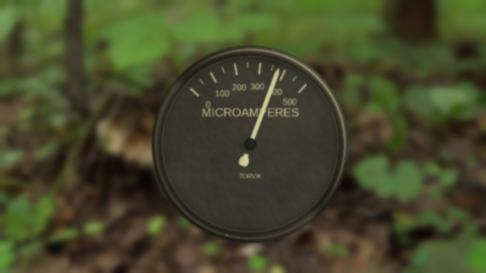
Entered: 375 µA
